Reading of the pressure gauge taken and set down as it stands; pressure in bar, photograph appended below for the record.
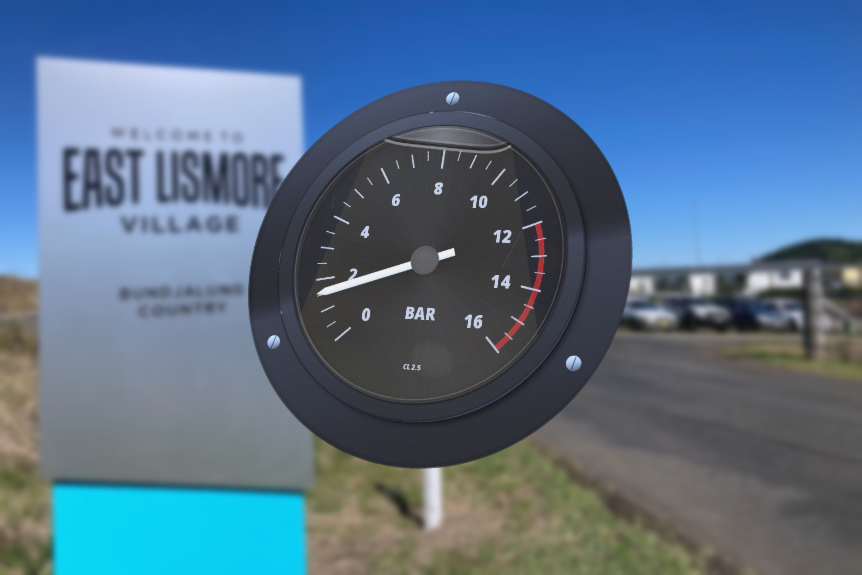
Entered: 1.5 bar
